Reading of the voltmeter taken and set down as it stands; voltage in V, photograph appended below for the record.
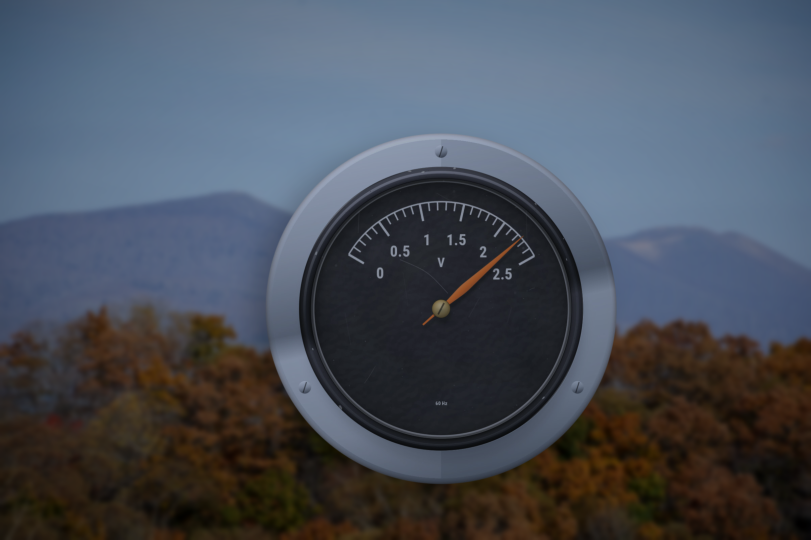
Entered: 2.25 V
